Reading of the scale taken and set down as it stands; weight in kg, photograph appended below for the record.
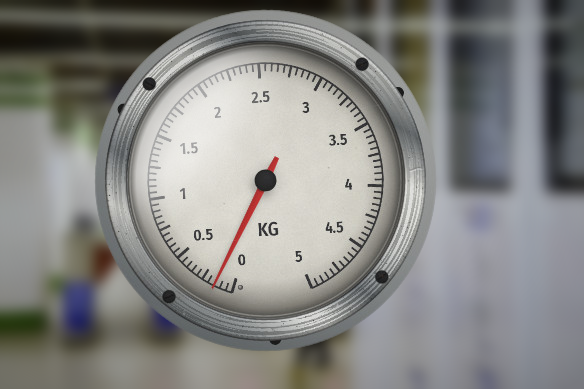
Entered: 0.15 kg
